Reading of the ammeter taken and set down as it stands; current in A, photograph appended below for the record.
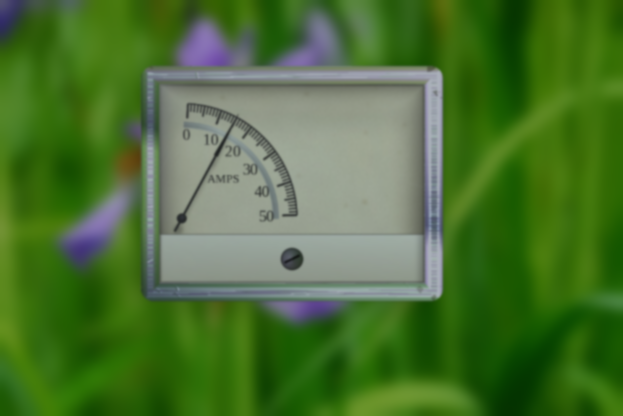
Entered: 15 A
